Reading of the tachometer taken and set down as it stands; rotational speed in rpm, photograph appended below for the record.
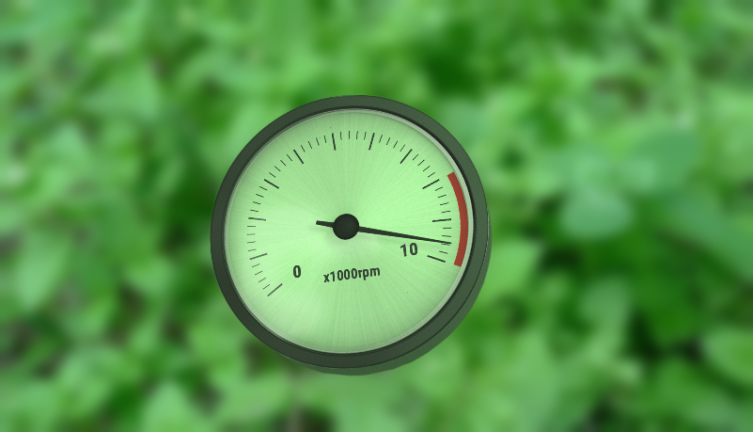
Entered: 9600 rpm
